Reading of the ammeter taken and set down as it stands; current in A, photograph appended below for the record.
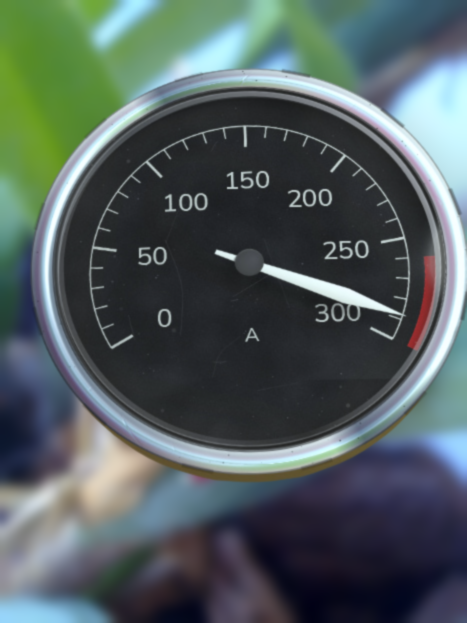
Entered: 290 A
